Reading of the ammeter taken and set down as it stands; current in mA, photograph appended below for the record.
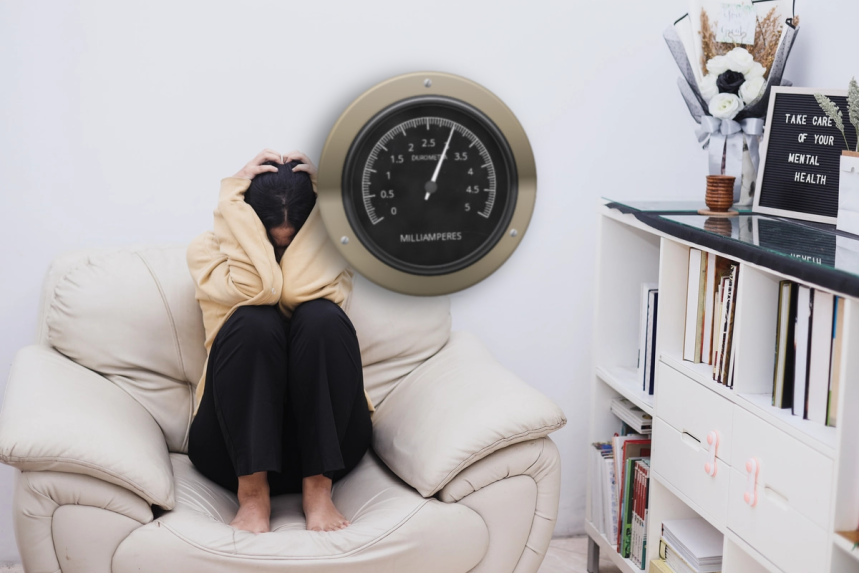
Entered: 3 mA
